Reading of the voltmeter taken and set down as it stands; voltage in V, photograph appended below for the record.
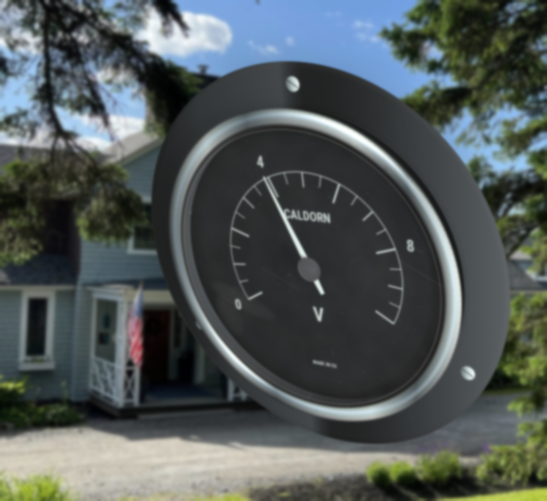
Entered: 4 V
